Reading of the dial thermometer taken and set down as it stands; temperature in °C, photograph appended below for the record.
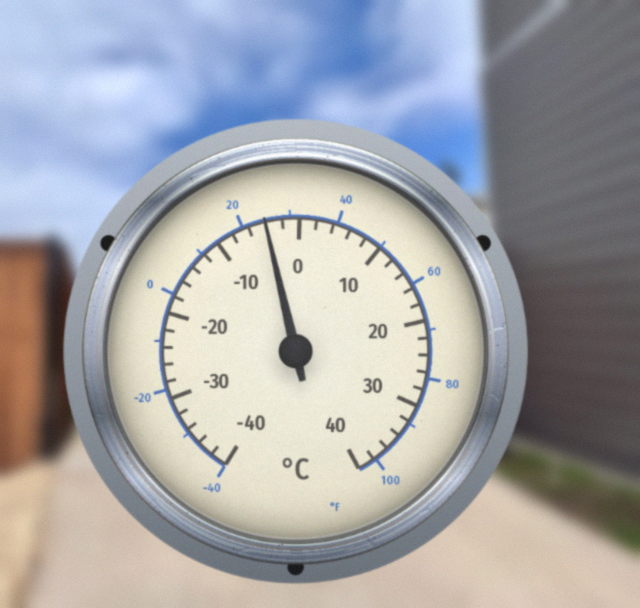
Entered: -4 °C
